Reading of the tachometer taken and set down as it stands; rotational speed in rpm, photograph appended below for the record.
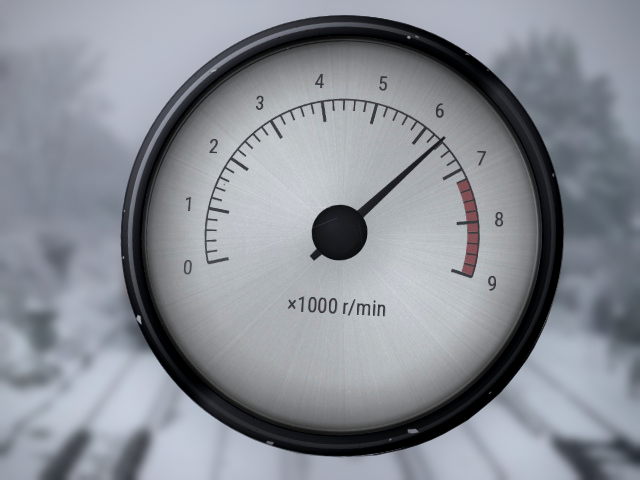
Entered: 6400 rpm
